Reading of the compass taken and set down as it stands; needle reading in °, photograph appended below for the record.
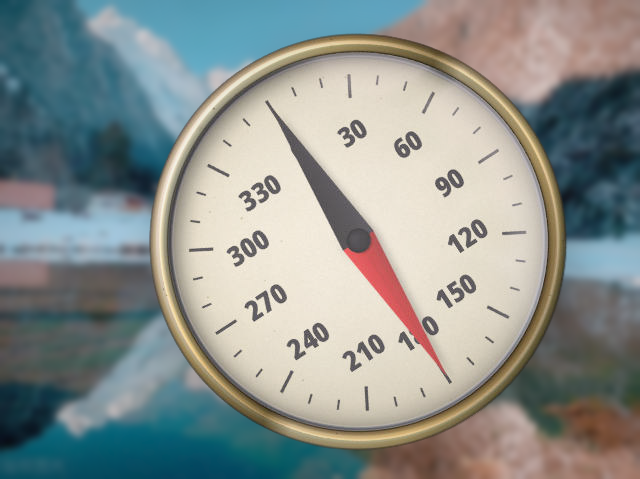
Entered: 180 °
